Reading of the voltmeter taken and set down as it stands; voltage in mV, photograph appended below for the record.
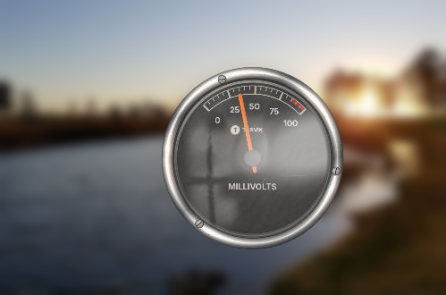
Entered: 35 mV
